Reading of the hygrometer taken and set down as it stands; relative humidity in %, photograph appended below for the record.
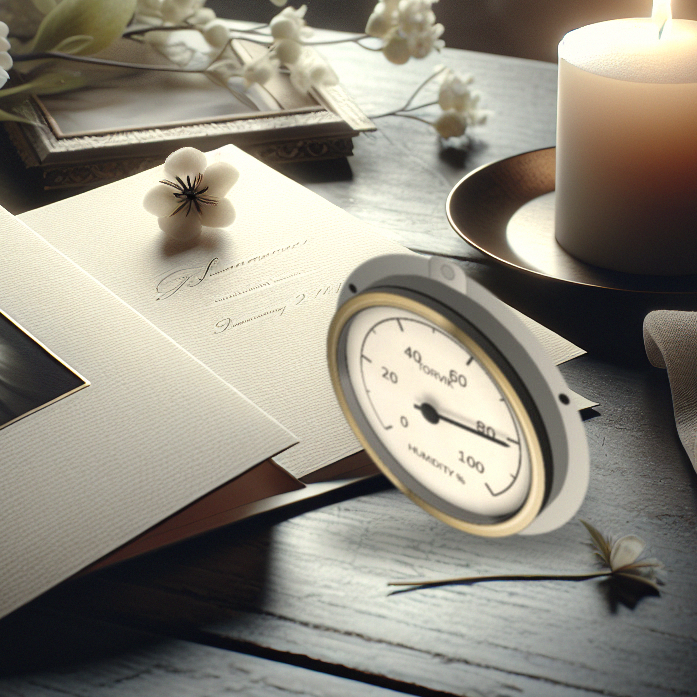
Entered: 80 %
